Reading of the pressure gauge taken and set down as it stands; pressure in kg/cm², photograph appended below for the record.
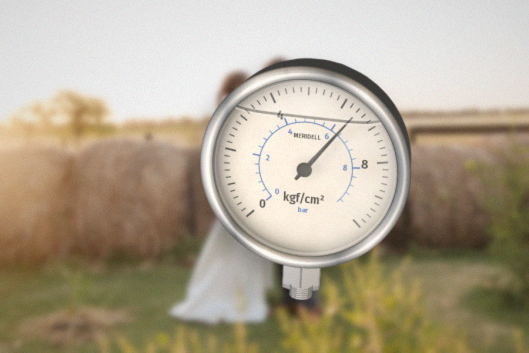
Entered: 6.4 kg/cm²
